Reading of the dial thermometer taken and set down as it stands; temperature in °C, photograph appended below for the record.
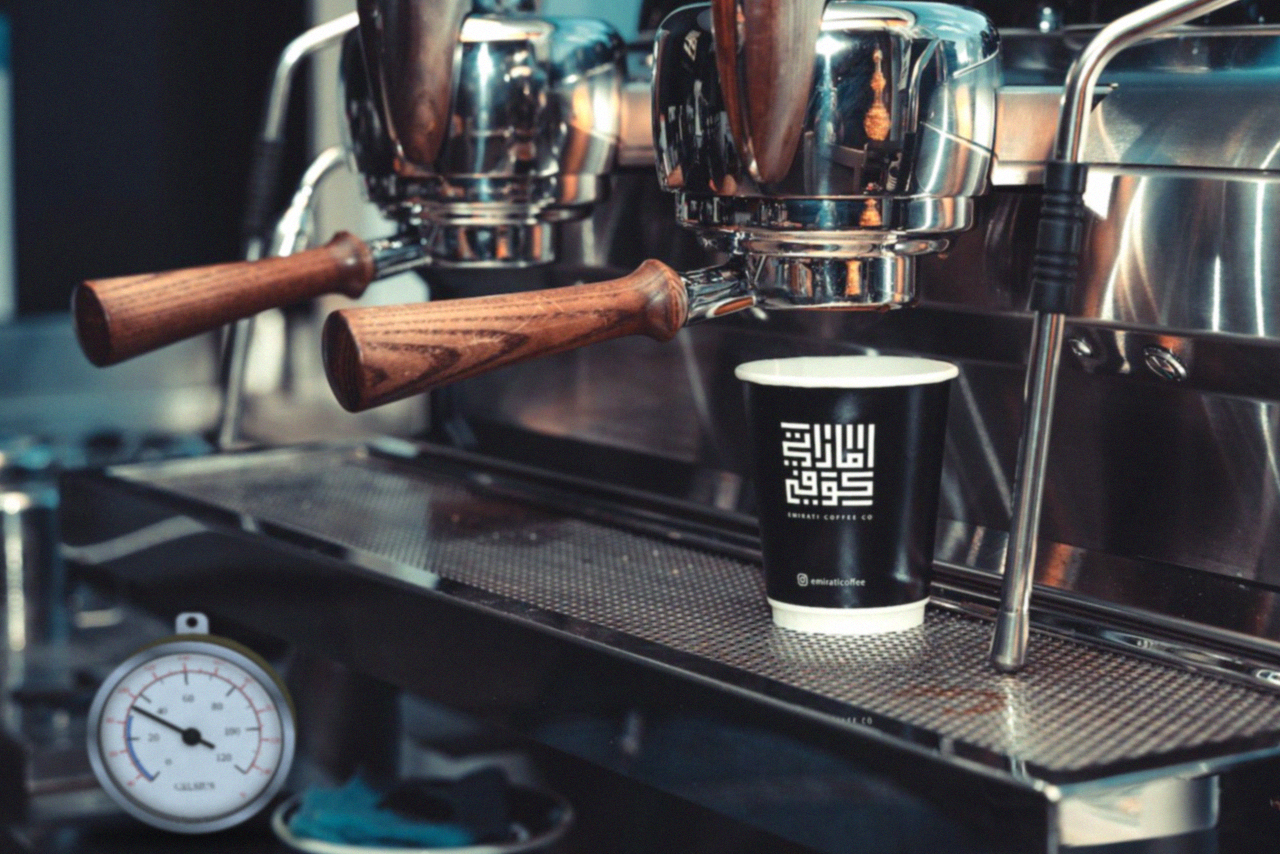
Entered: 35 °C
